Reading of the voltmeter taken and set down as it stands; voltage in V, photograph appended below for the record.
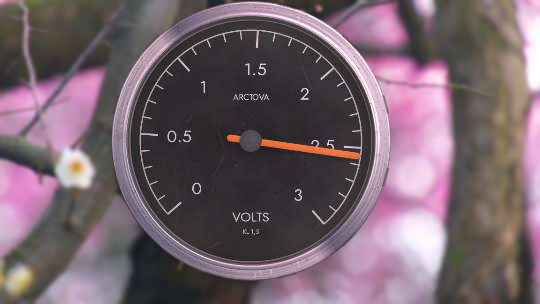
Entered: 2.55 V
